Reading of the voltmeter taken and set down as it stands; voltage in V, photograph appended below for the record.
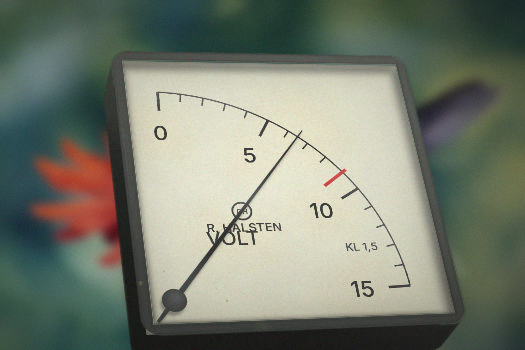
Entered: 6.5 V
